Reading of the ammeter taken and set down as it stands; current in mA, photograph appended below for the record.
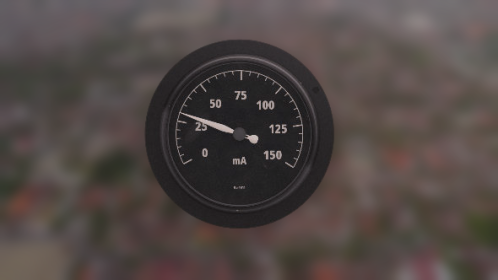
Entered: 30 mA
